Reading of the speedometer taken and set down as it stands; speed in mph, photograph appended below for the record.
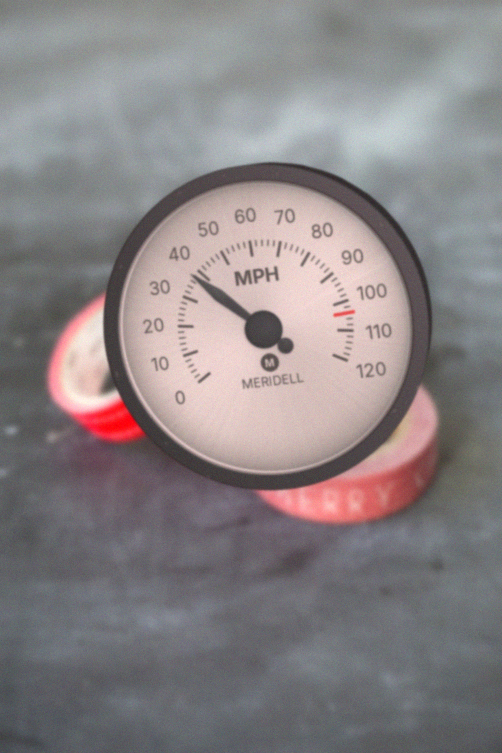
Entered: 38 mph
